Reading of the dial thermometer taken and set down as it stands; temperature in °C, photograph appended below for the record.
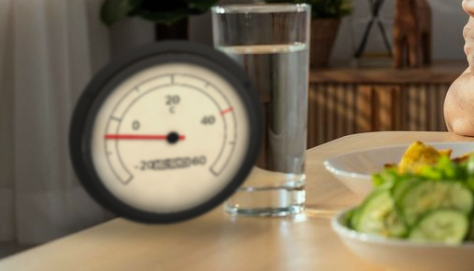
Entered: -5 °C
